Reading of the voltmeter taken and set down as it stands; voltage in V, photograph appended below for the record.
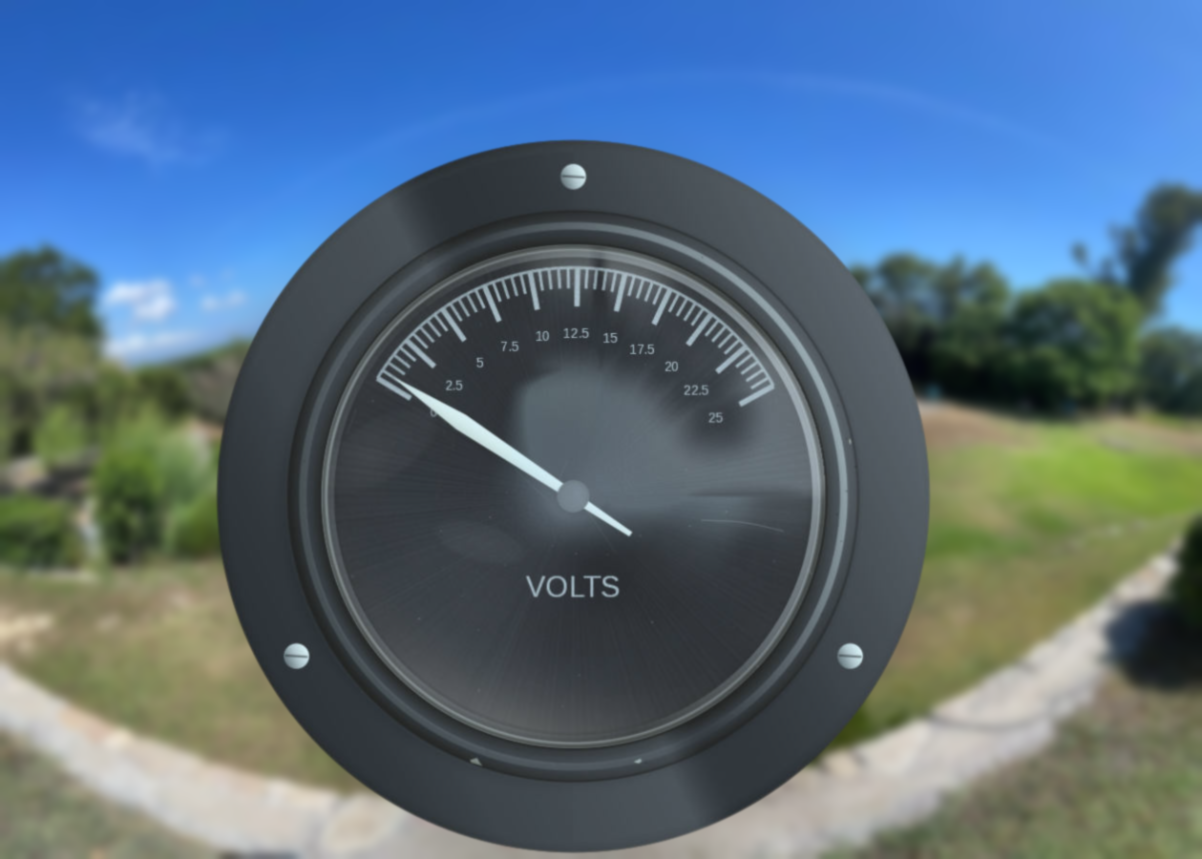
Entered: 0.5 V
